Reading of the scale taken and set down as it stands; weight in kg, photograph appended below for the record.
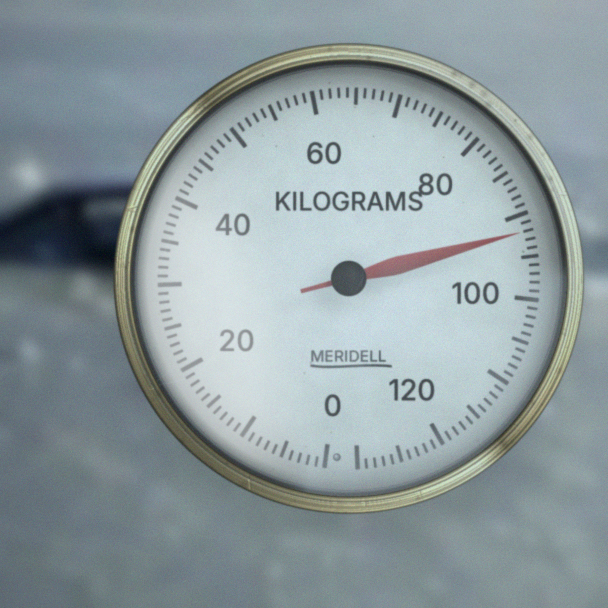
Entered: 92 kg
